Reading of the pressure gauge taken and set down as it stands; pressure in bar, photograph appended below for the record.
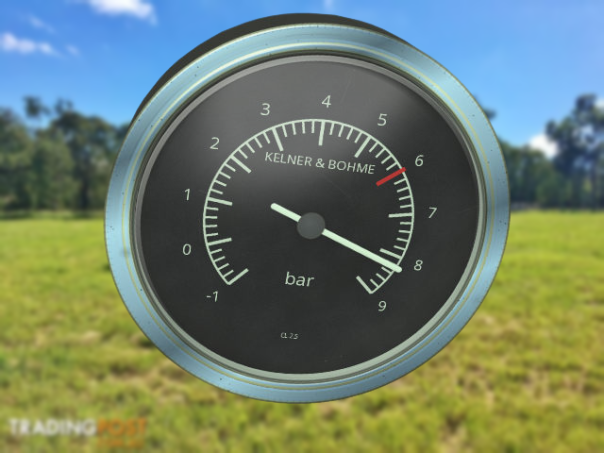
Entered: 8.2 bar
